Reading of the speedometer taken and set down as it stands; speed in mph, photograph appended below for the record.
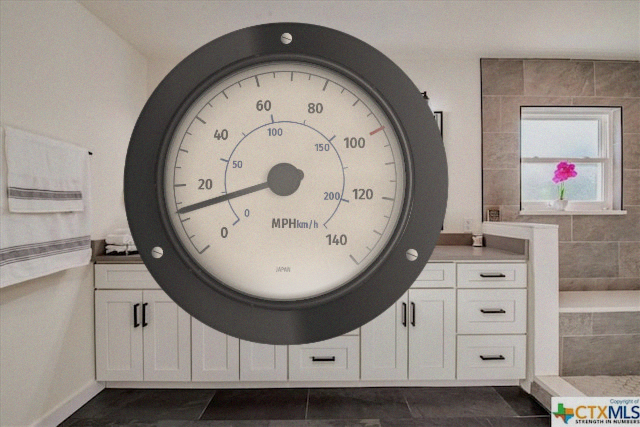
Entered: 12.5 mph
